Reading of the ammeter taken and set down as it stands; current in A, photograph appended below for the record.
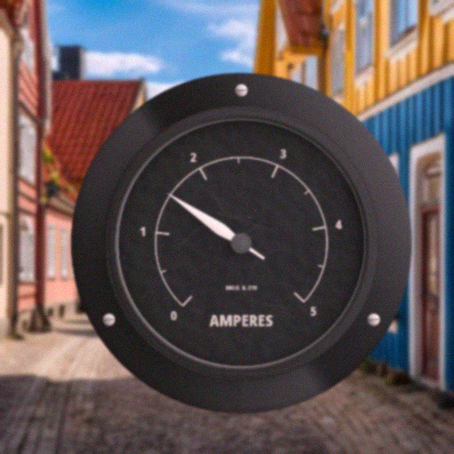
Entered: 1.5 A
